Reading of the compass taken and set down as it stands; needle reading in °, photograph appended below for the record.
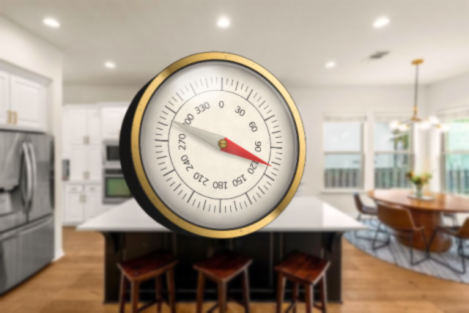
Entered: 110 °
